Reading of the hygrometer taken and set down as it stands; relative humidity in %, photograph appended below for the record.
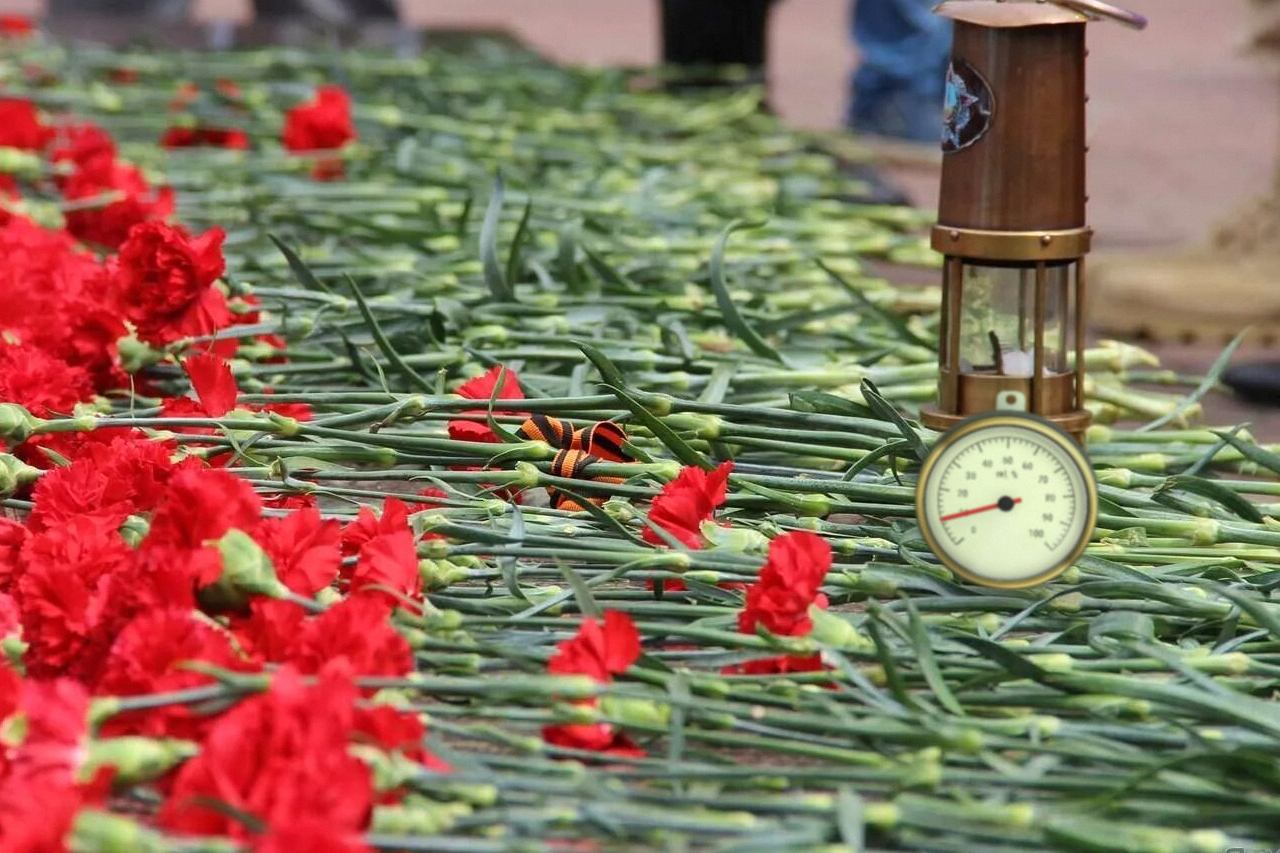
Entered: 10 %
